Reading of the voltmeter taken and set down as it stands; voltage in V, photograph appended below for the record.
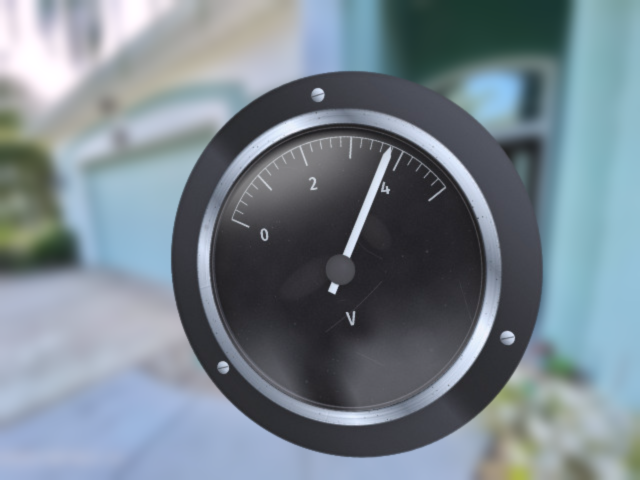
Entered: 3.8 V
